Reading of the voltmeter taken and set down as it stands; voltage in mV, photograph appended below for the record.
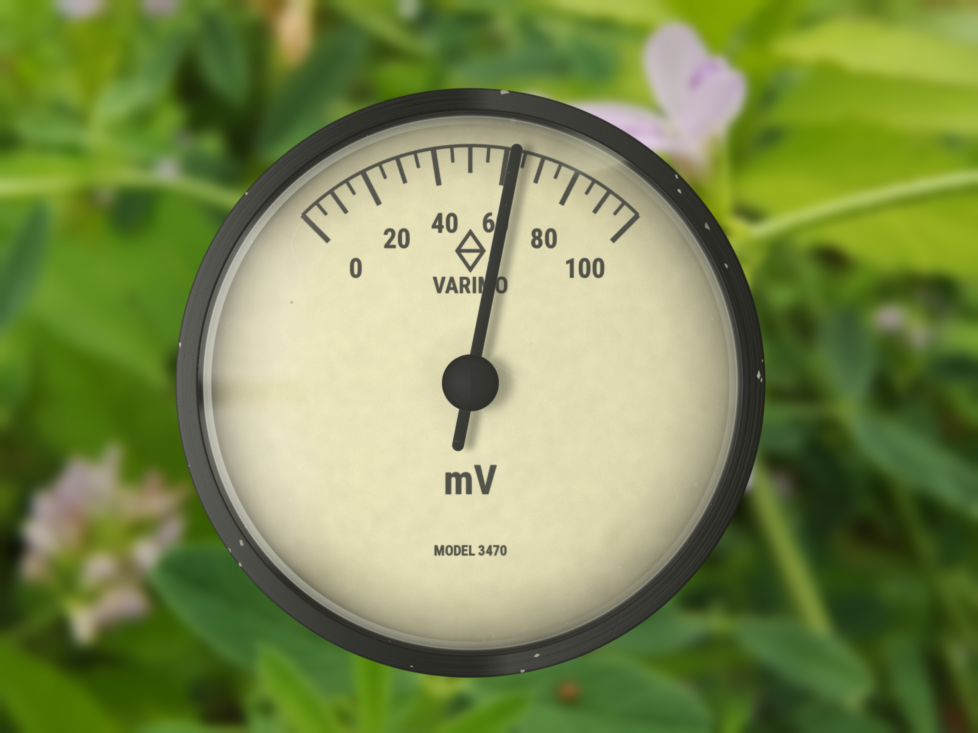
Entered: 62.5 mV
